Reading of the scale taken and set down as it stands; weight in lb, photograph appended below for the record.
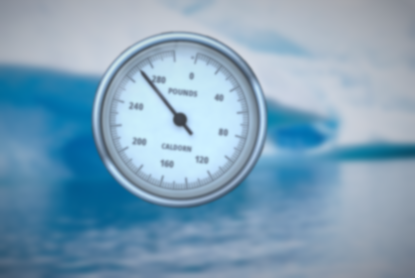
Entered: 270 lb
